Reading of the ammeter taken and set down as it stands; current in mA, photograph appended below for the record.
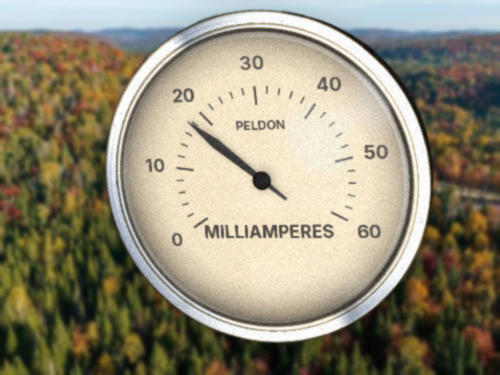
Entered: 18 mA
